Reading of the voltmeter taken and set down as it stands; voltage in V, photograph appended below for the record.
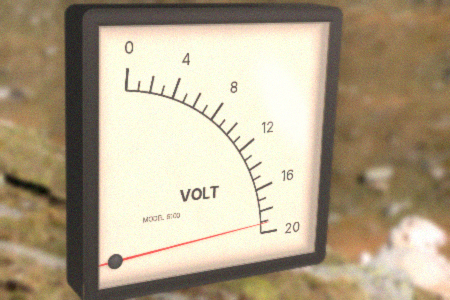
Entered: 19 V
